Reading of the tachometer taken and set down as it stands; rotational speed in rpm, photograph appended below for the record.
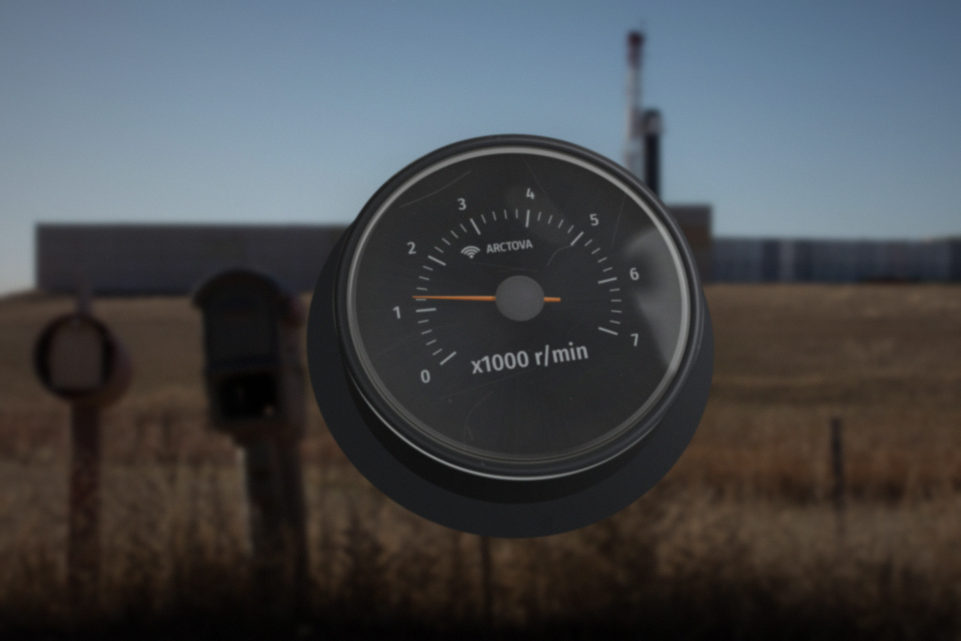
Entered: 1200 rpm
